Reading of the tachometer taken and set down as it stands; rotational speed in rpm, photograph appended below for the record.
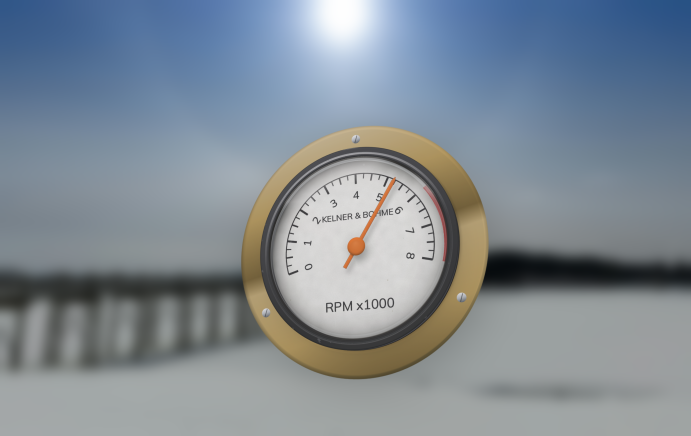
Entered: 5250 rpm
